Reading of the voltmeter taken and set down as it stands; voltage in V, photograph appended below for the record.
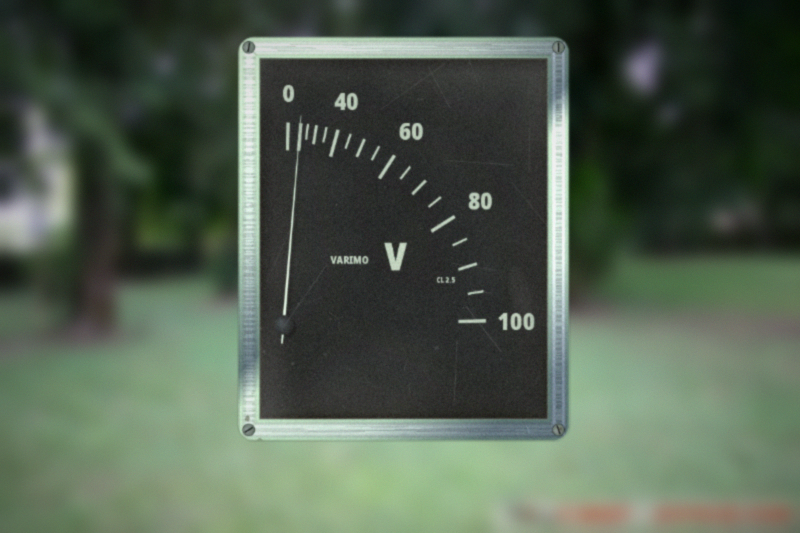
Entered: 20 V
